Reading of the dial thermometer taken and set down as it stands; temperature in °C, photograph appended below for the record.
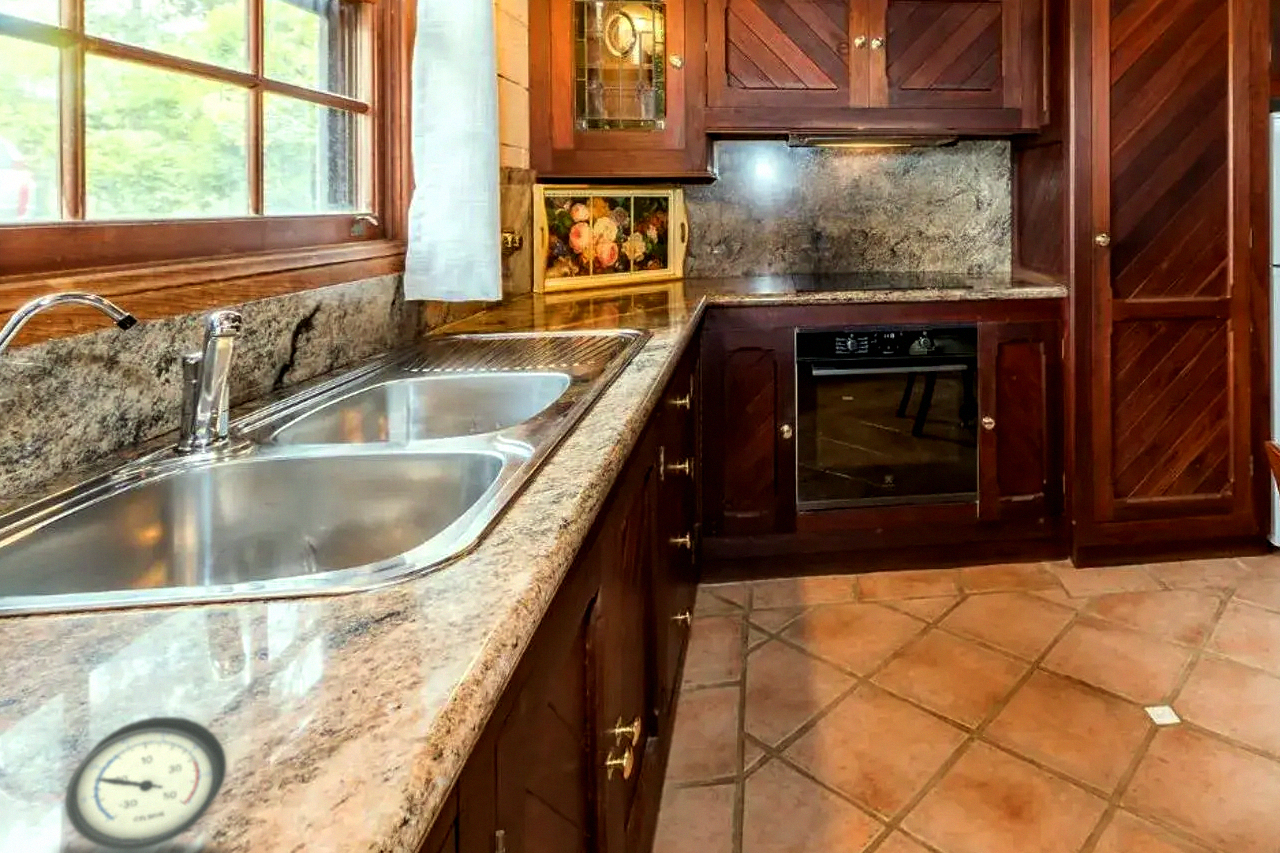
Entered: -10 °C
